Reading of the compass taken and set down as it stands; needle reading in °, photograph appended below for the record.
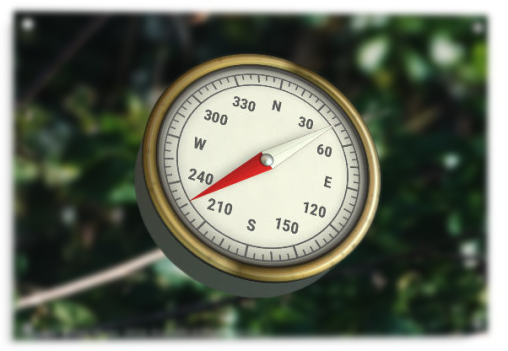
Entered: 225 °
